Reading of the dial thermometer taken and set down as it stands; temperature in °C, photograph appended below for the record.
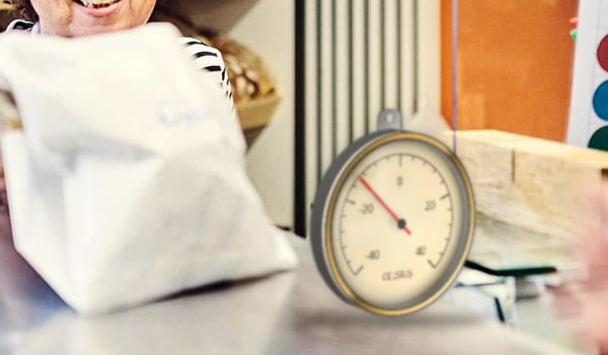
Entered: -14 °C
